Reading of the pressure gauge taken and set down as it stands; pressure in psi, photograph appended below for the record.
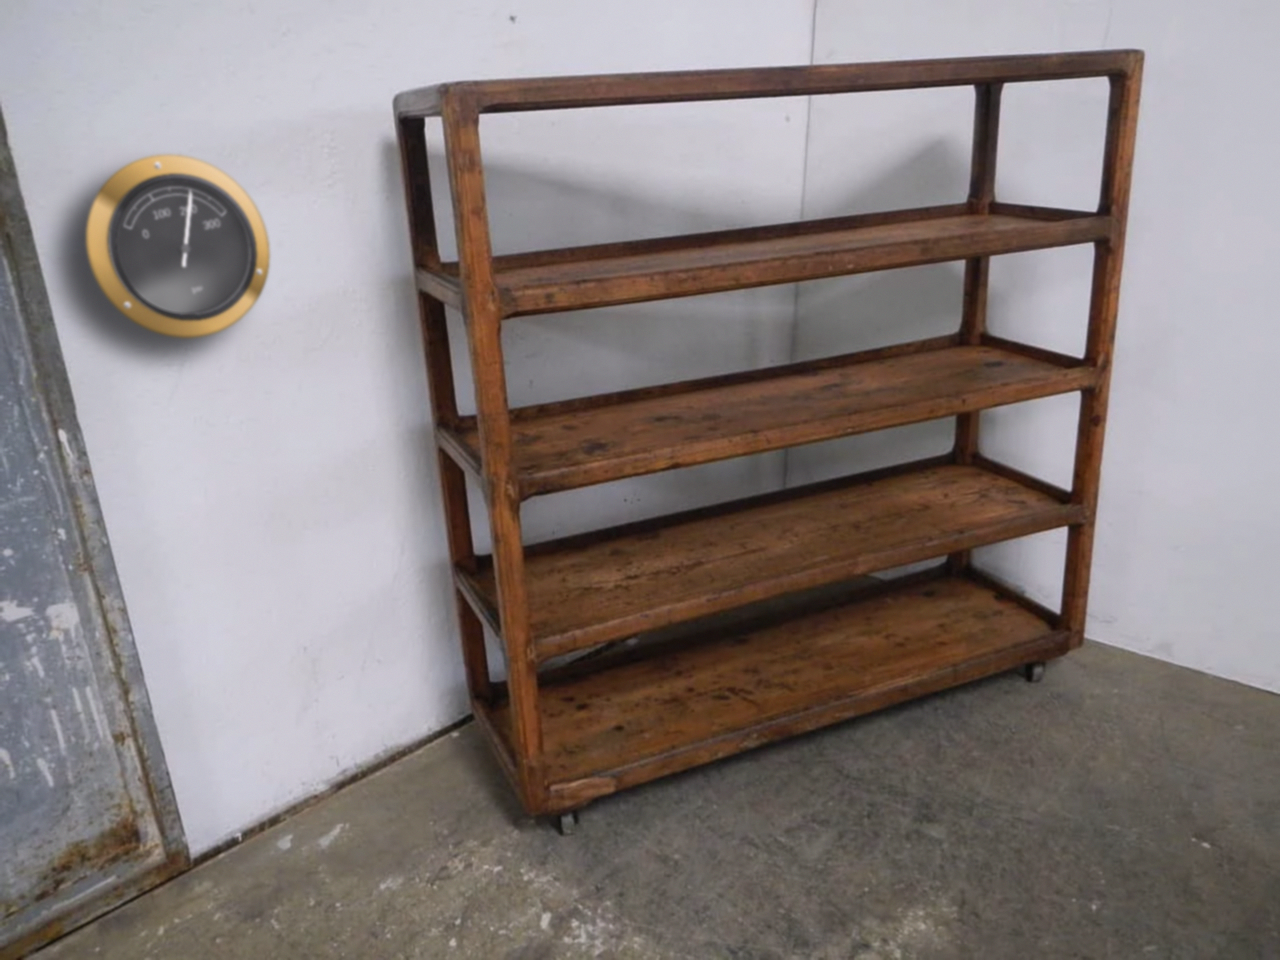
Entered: 200 psi
